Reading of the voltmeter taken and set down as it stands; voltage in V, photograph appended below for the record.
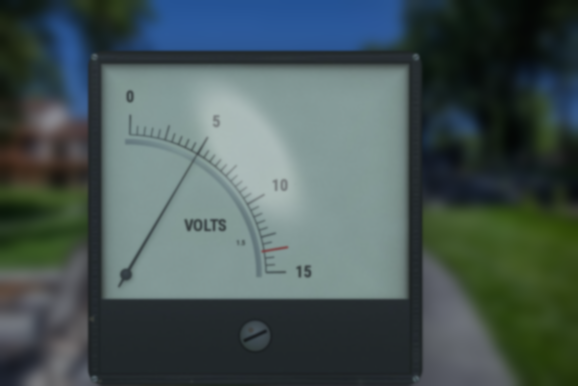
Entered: 5 V
